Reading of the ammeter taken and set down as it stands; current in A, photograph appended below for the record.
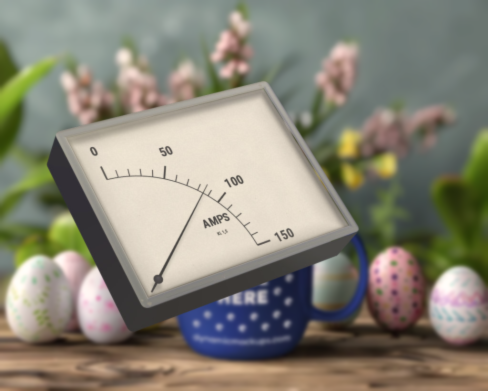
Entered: 85 A
